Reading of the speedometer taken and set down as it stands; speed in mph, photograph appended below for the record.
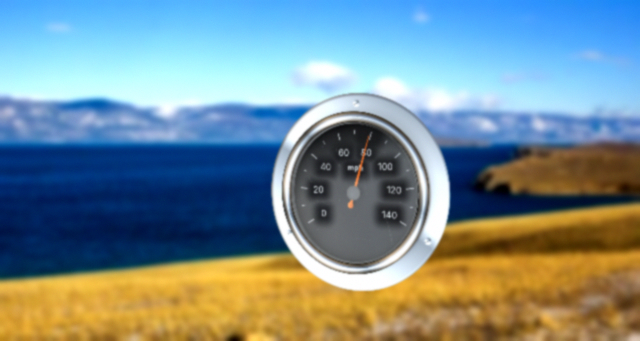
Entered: 80 mph
